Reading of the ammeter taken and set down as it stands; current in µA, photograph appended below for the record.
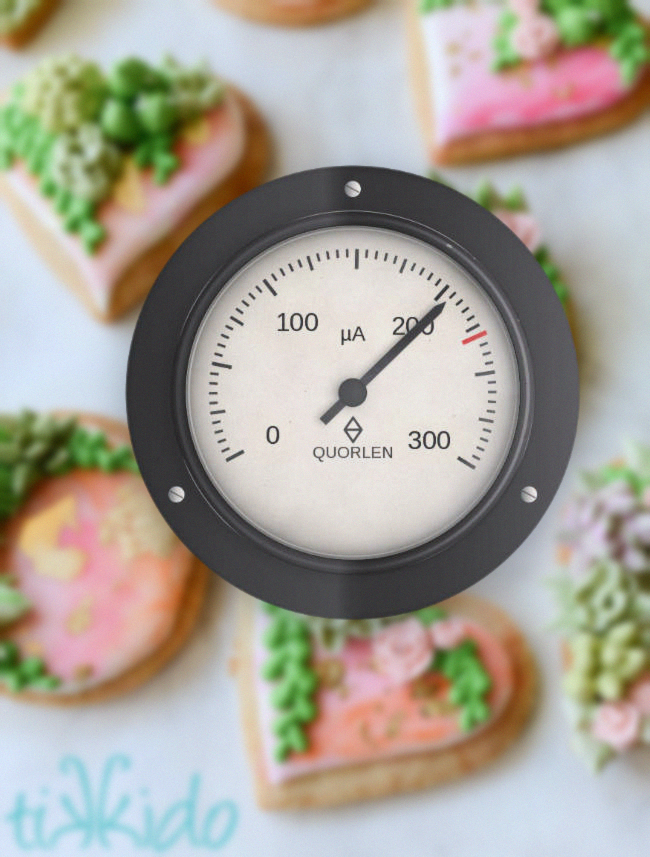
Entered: 205 µA
